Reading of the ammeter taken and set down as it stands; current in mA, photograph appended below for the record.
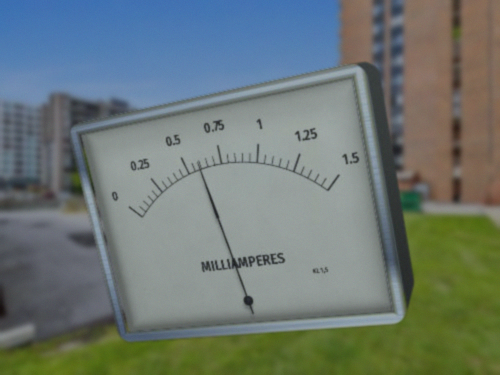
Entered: 0.6 mA
